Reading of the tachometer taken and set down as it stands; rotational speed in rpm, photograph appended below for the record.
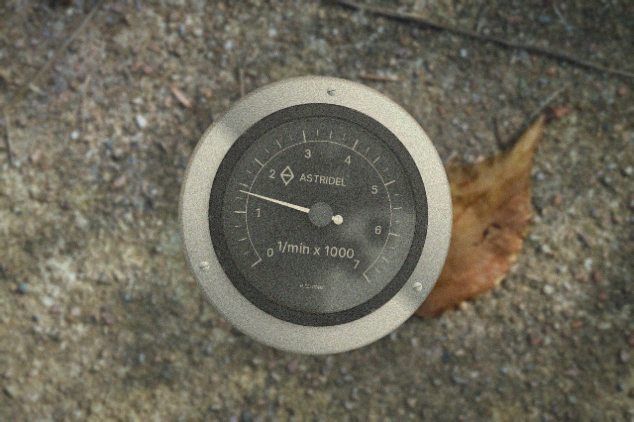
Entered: 1375 rpm
